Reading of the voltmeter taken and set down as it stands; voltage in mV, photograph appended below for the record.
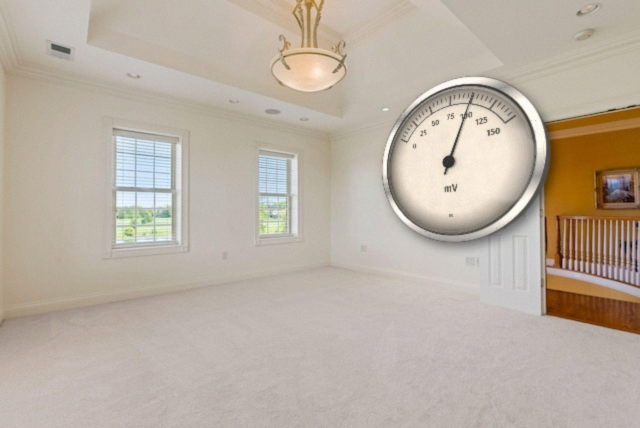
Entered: 100 mV
